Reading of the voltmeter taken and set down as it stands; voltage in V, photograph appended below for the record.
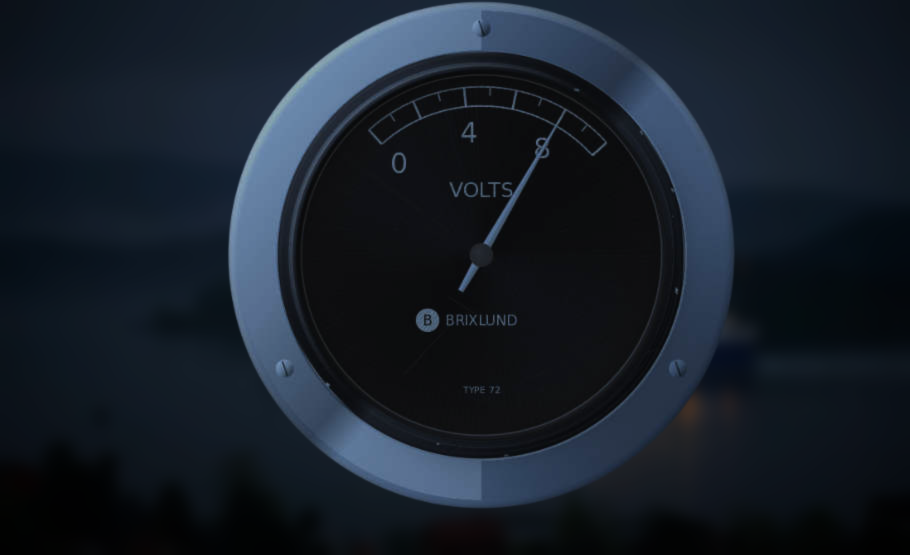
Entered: 8 V
